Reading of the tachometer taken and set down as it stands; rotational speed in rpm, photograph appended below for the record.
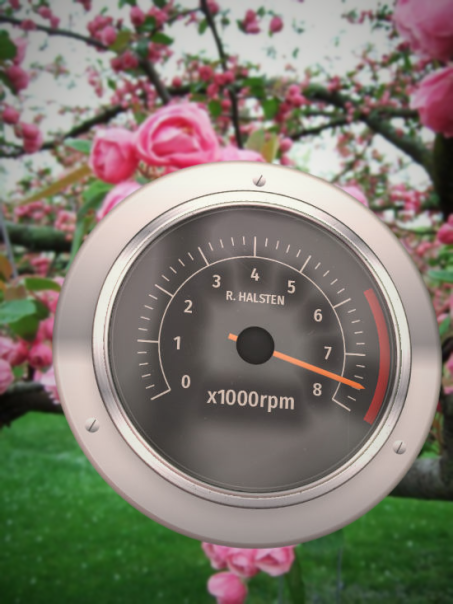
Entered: 7600 rpm
